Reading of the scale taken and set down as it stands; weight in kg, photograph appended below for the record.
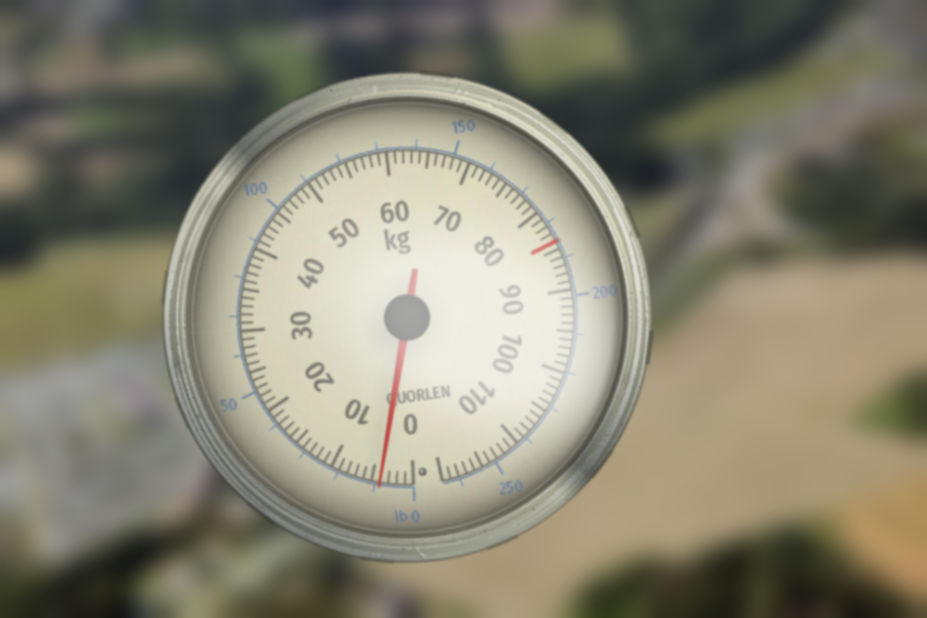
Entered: 4 kg
